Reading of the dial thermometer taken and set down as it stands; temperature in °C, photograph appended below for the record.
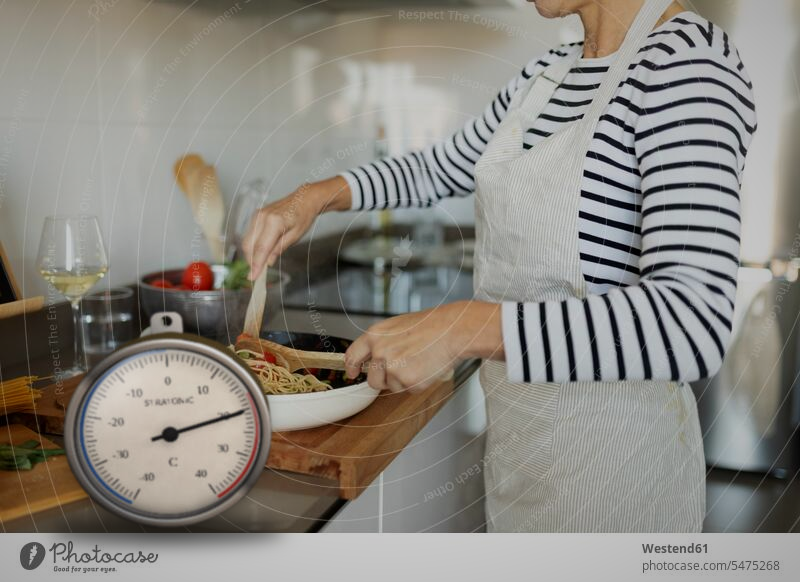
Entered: 20 °C
